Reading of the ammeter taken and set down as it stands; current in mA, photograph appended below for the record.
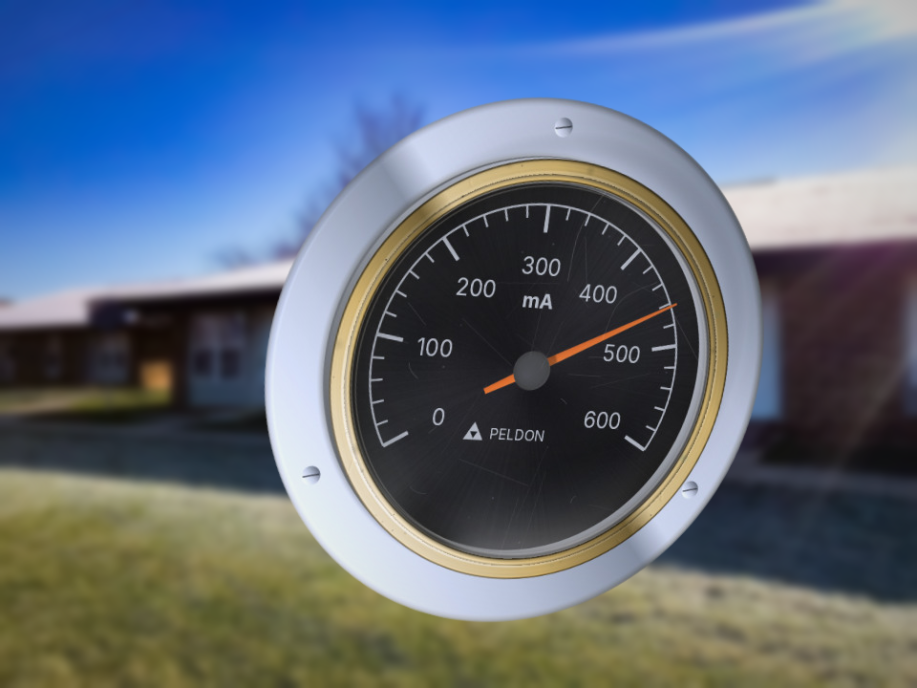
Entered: 460 mA
